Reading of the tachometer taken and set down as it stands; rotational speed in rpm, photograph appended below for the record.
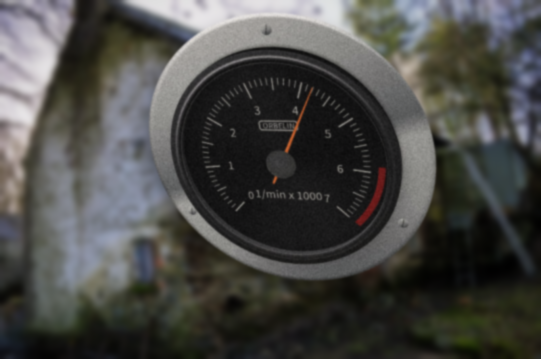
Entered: 4200 rpm
